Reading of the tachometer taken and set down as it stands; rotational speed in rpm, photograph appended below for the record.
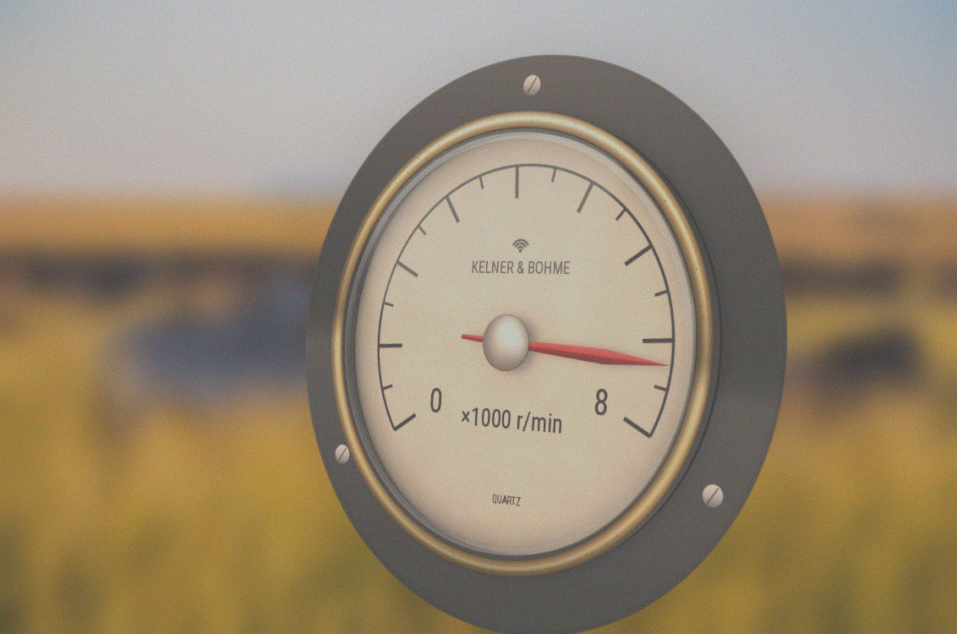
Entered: 7250 rpm
